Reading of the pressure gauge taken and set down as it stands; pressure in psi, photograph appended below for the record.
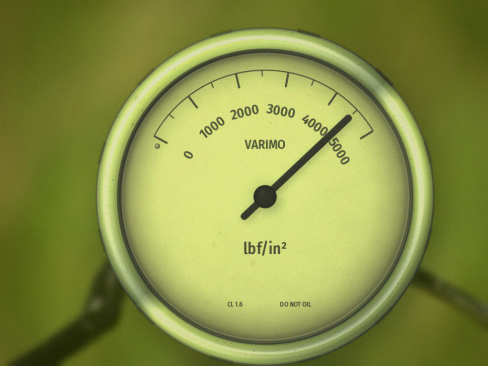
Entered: 4500 psi
